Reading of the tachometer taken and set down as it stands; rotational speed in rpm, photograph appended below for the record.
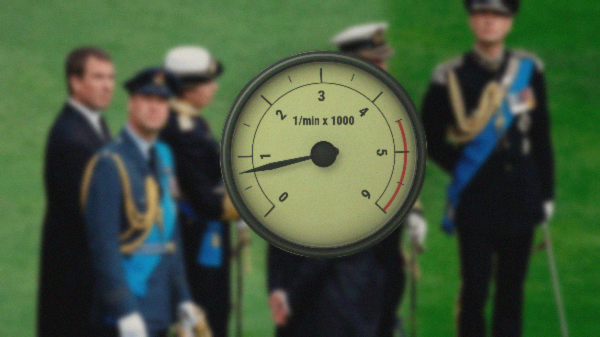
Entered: 750 rpm
